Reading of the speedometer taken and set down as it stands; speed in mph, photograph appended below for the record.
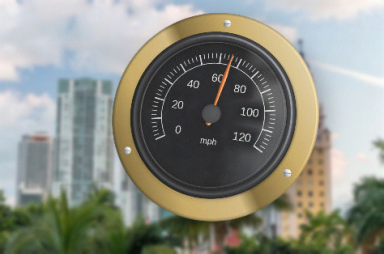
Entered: 66 mph
